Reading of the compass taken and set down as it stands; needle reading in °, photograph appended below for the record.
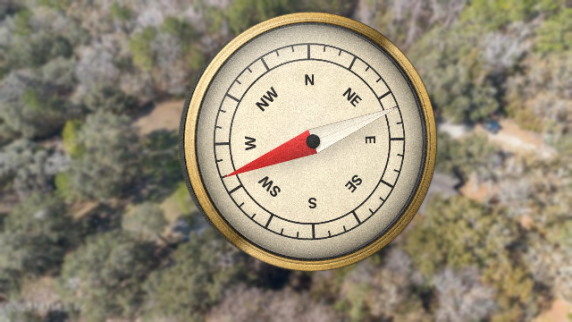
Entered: 250 °
